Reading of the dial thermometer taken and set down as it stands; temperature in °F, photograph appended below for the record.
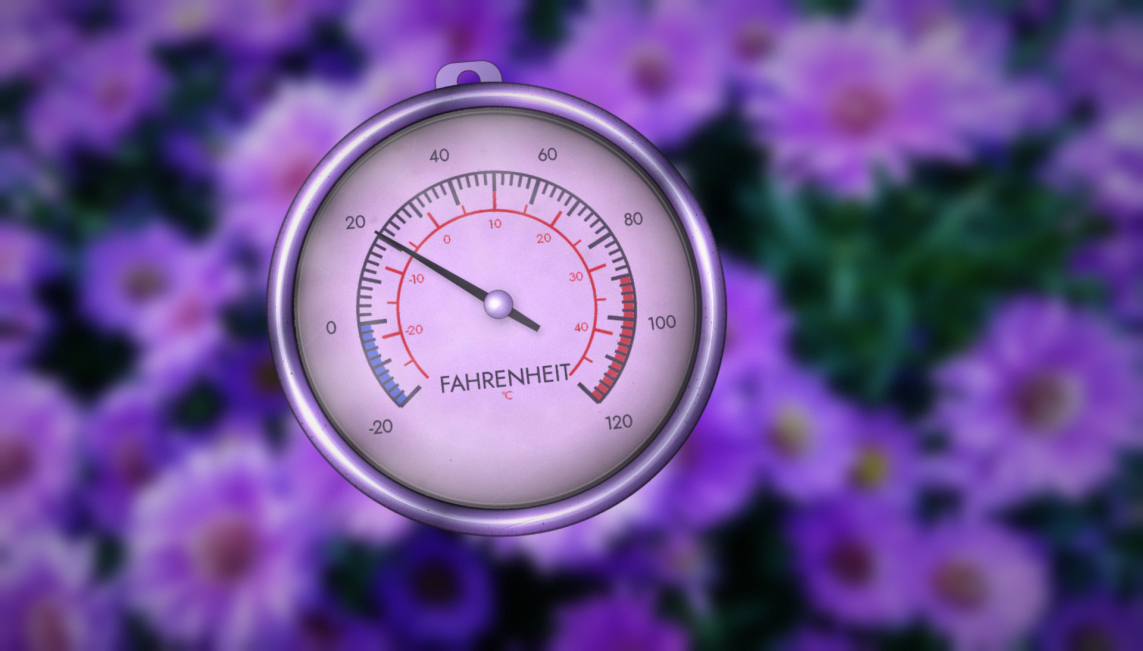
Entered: 20 °F
